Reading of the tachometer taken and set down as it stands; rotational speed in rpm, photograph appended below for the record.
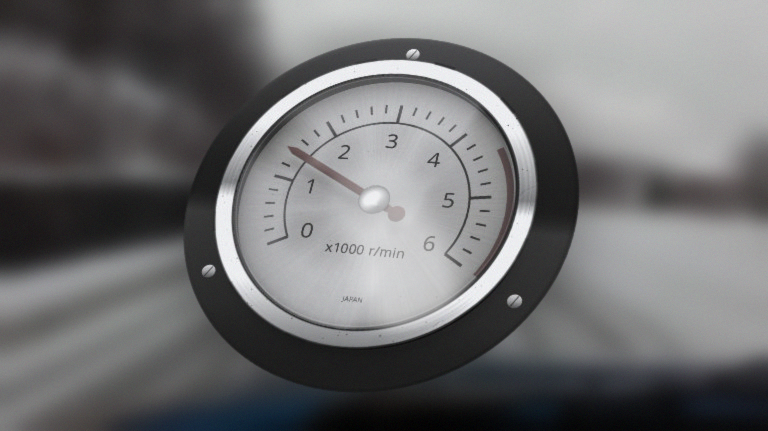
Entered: 1400 rpm
